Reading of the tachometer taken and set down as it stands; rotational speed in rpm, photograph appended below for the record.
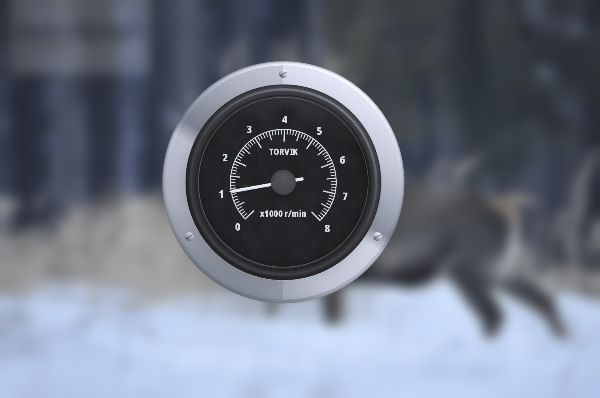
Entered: 1000 rpm
